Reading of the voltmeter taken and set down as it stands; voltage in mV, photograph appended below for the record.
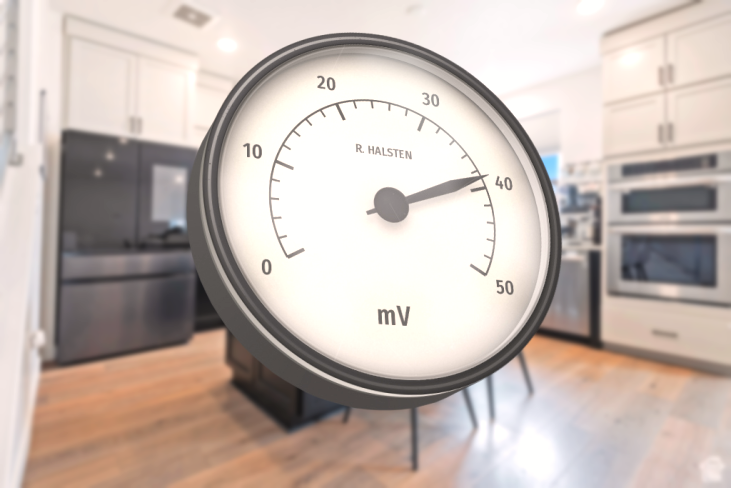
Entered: 39 mV
